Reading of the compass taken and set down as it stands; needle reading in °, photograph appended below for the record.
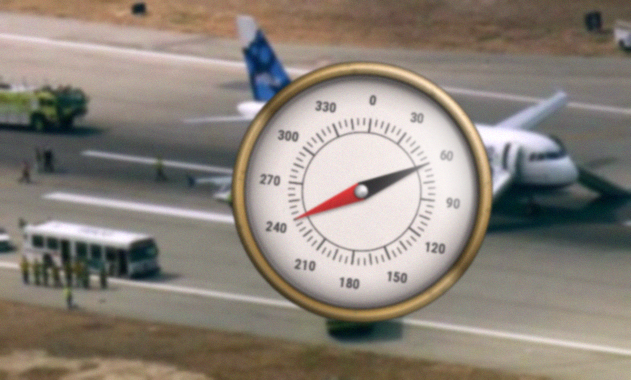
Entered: 240 °
